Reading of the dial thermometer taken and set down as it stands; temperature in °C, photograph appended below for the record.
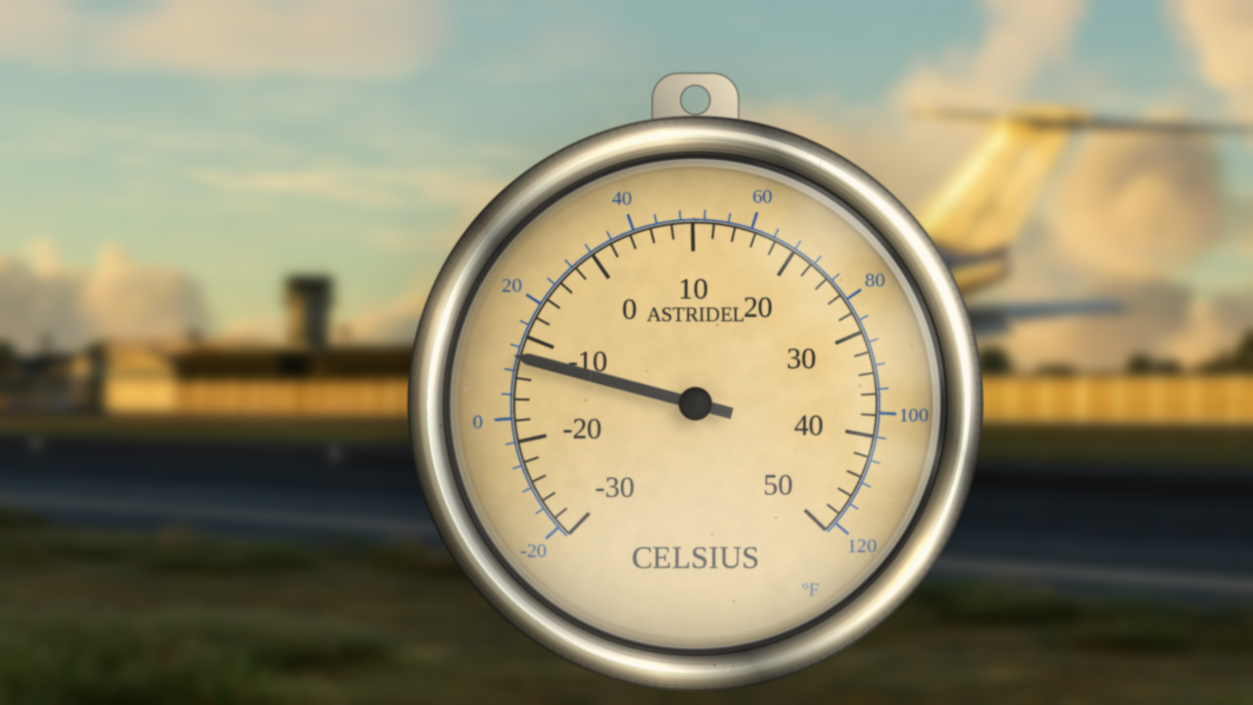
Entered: -12 °C
